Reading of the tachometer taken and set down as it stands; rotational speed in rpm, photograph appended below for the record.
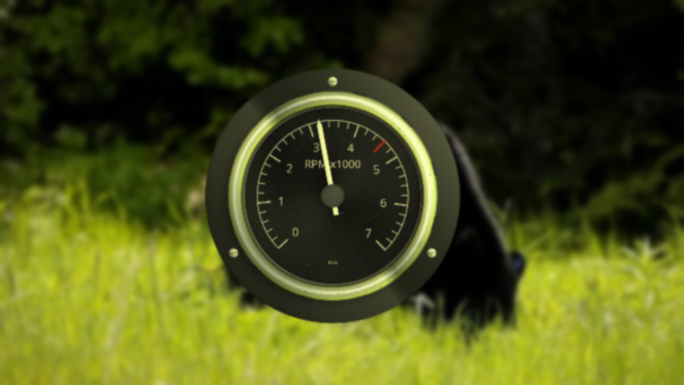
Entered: 3200 rpm
